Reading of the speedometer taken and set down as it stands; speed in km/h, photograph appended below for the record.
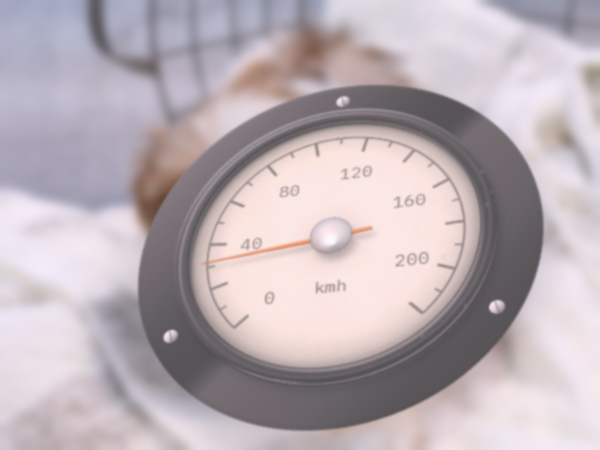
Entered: 30 km/h
